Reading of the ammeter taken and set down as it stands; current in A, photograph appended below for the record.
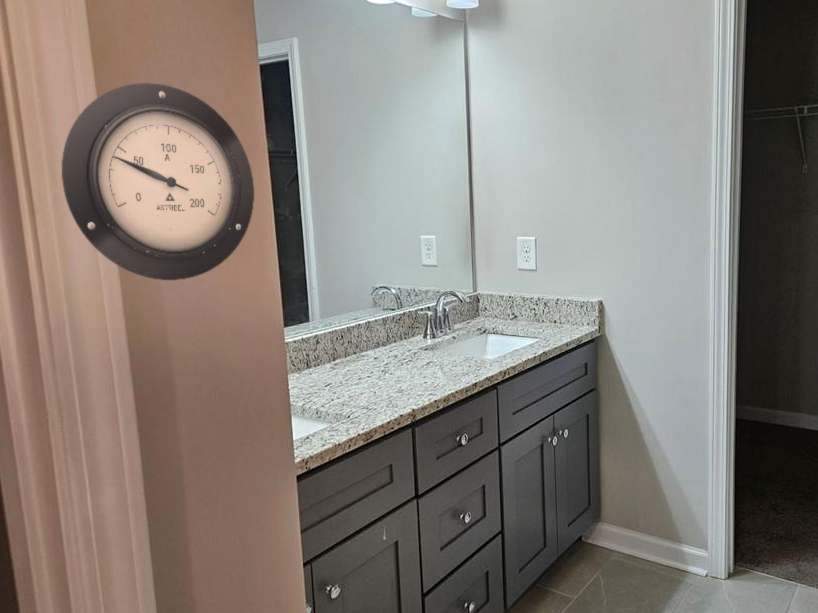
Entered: 40 A
